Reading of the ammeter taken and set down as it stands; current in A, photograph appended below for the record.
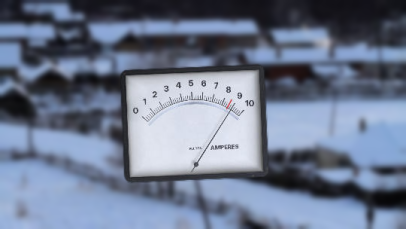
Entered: 9 A
